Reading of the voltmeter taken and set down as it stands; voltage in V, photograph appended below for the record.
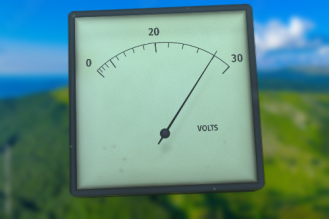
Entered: 28 V
